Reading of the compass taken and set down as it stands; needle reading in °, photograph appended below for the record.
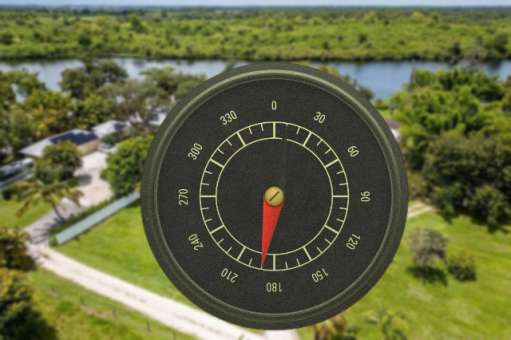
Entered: 190 °
